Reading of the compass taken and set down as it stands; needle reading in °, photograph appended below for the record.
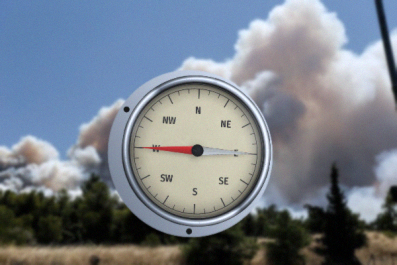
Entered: 270 °
